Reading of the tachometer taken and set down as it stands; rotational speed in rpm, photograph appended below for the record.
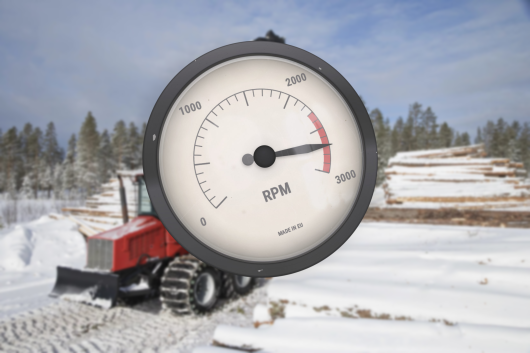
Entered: 2700 rpm
